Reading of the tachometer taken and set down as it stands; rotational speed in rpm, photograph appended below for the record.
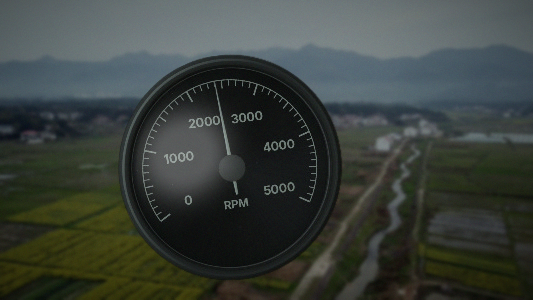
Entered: 2400 rpm
